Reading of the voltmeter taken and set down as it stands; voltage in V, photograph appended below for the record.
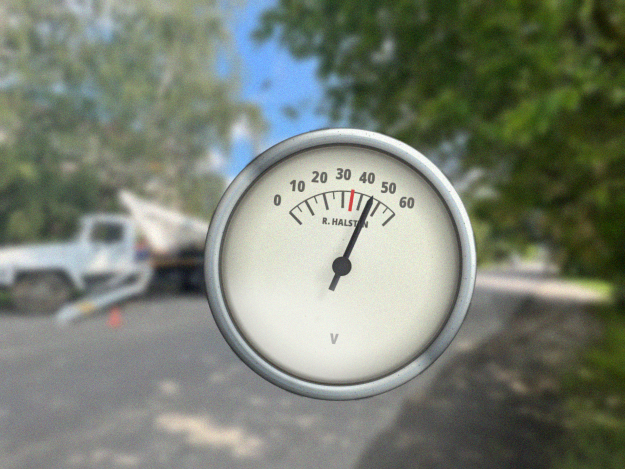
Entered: 45 V
